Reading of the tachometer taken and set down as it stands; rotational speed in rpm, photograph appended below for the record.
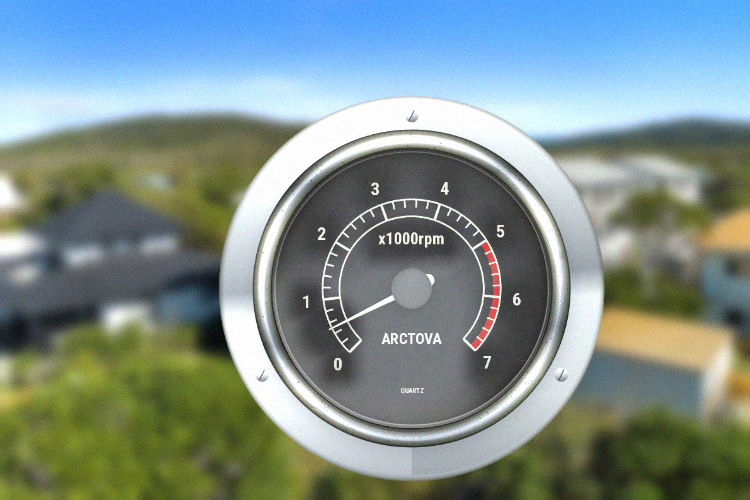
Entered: 500 rpm
